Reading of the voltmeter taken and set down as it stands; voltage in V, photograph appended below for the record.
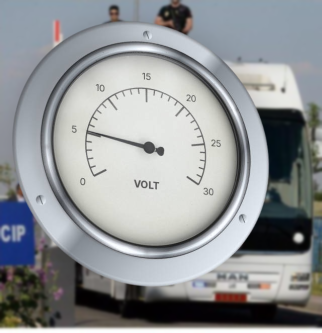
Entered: 5 V
